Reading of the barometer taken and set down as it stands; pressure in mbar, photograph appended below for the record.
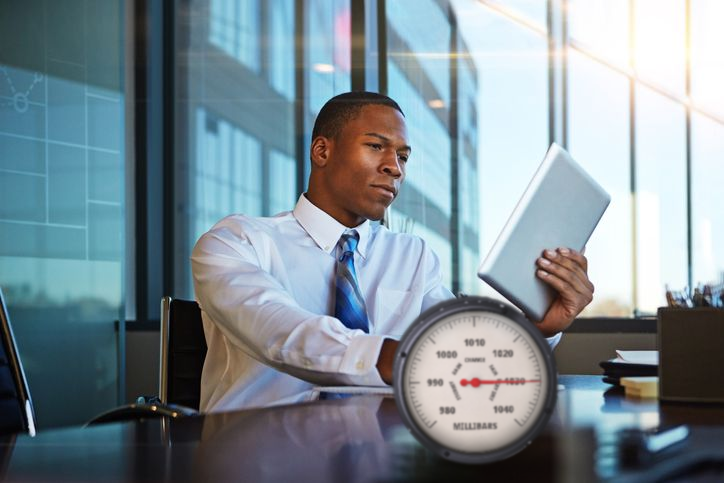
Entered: 1030 mbar
